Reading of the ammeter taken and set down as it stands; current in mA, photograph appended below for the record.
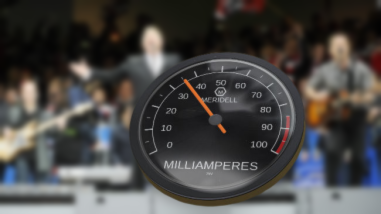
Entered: 35 mA
